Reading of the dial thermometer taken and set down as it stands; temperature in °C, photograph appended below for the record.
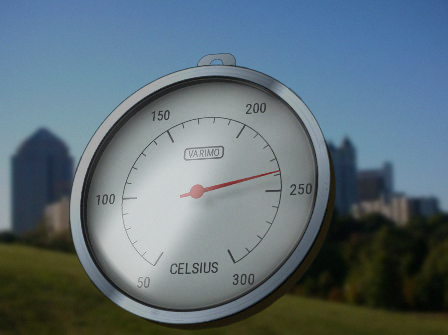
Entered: 240 °C
